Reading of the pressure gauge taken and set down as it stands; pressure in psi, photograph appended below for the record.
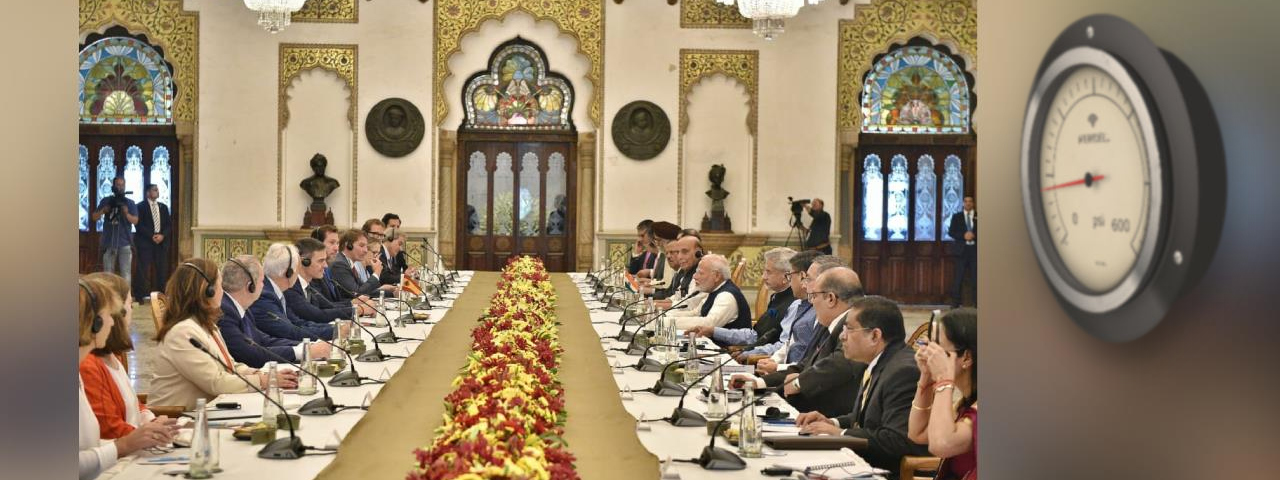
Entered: 80 psi
